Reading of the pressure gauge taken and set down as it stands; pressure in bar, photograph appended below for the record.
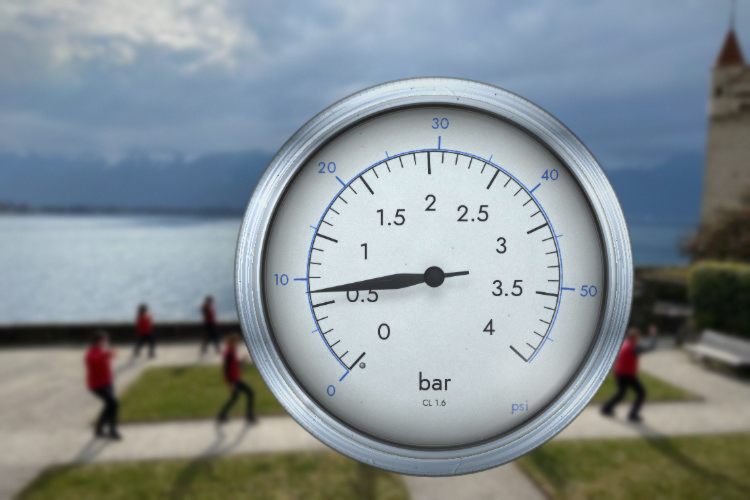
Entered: 0.6 bar
